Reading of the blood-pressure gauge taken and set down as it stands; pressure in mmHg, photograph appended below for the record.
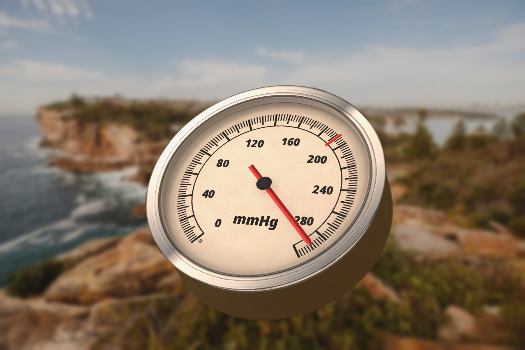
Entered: 290 mmHg
